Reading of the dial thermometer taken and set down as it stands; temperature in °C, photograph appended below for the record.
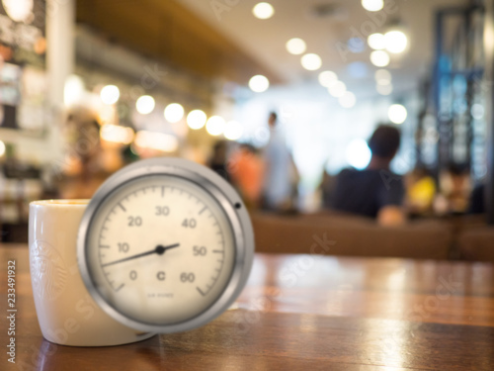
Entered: 6 °C
